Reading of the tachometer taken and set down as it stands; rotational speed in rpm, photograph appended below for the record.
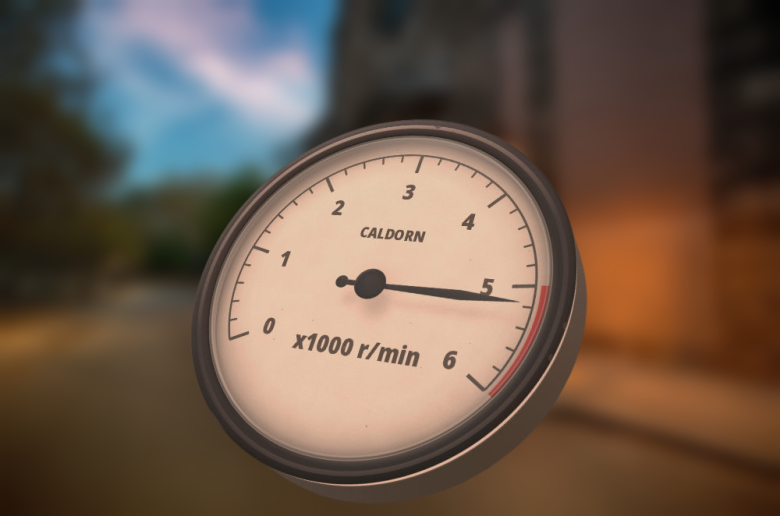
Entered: 5200 rpm
